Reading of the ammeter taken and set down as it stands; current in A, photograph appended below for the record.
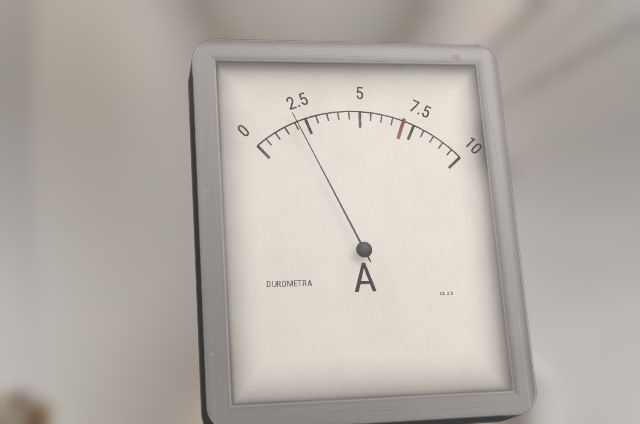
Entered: 2 A
